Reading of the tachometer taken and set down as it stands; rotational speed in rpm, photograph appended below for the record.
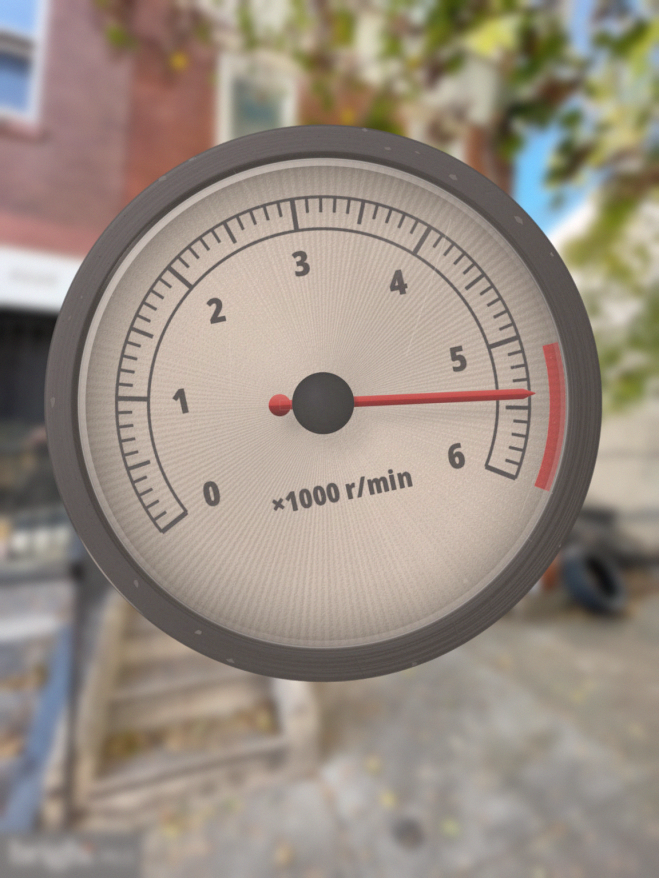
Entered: 5400 rpm
